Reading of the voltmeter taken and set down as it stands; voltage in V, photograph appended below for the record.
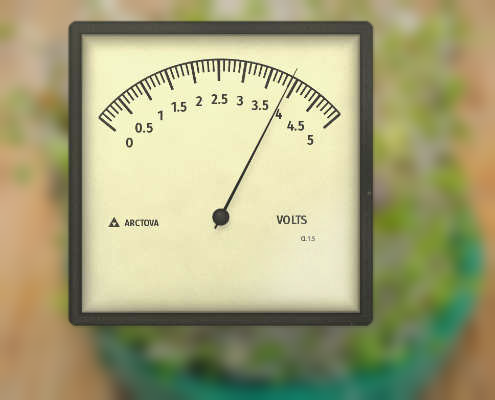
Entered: 3.9 V
